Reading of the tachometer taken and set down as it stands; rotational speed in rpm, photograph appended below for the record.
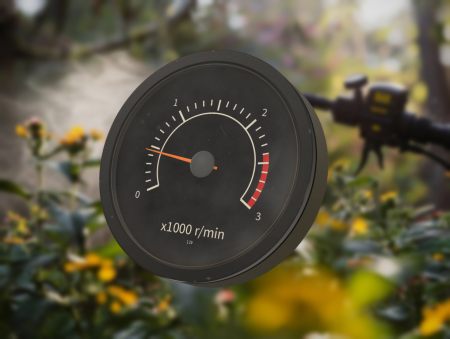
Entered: 450 rpm
